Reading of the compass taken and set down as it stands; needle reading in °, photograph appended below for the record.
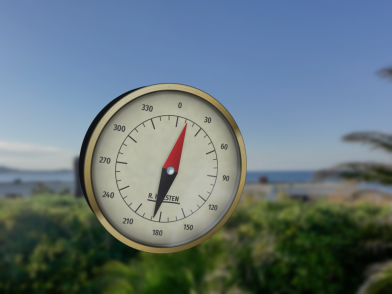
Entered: 10 °
